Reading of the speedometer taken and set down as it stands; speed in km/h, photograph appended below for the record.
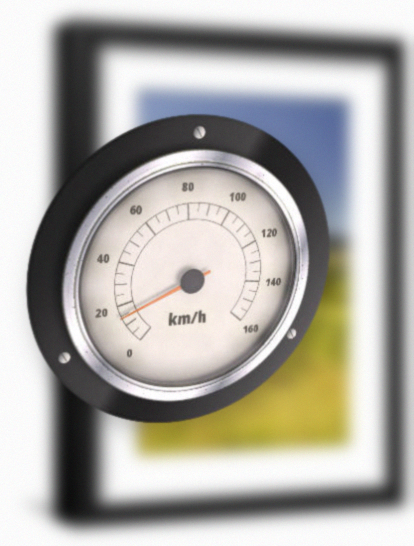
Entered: 15 km/h
